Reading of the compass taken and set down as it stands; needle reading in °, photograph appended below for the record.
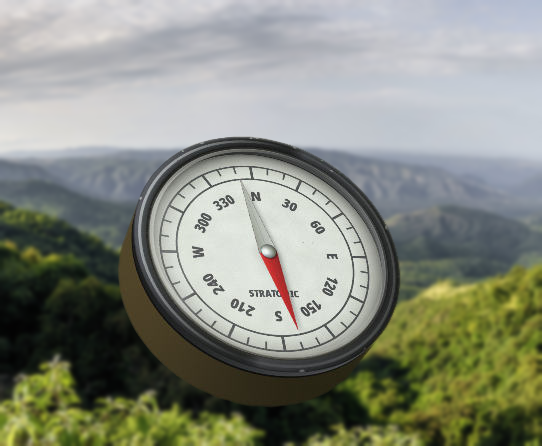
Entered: 170 °
